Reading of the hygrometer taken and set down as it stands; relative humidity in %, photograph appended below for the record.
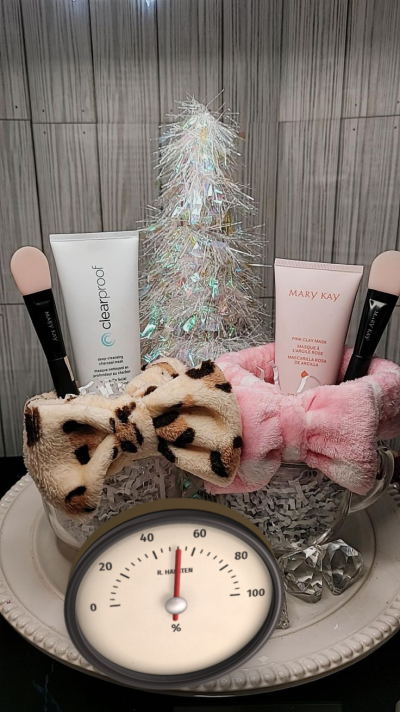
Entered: 52 %
